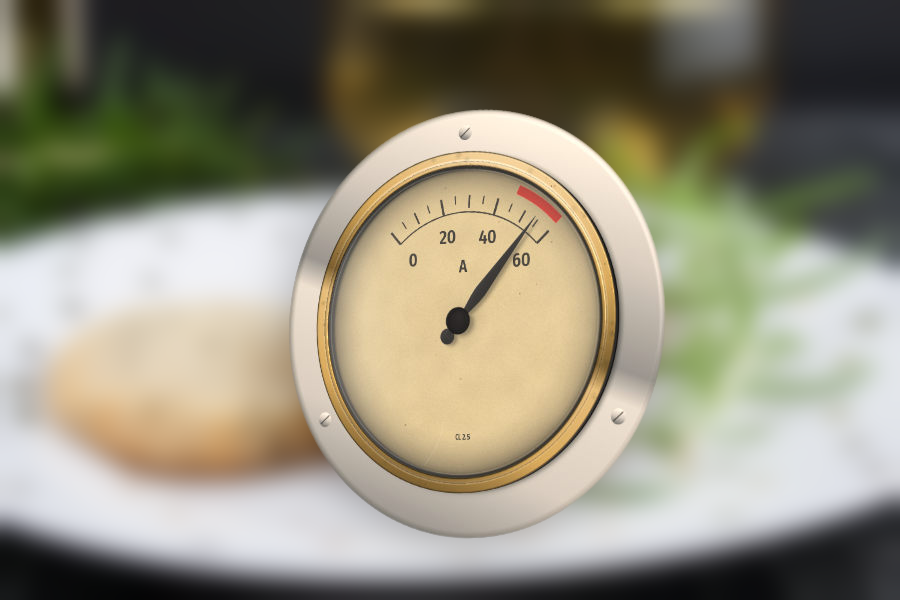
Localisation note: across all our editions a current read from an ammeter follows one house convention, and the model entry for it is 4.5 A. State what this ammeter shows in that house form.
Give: 55 A
